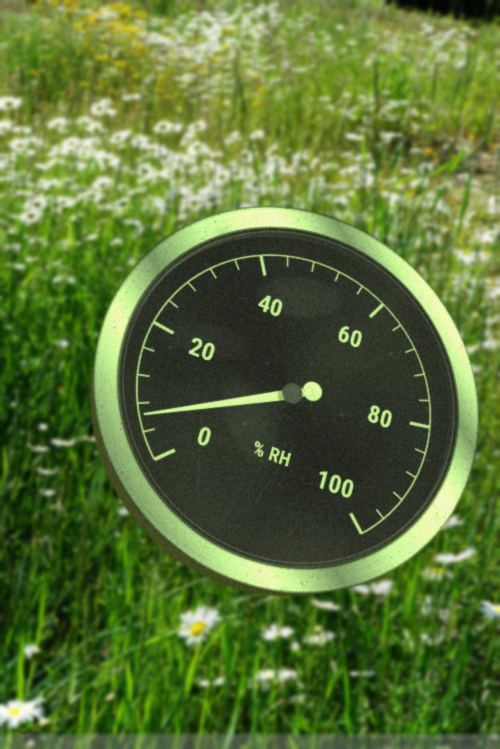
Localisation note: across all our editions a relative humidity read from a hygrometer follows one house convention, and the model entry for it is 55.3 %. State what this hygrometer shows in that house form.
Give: 6 %
